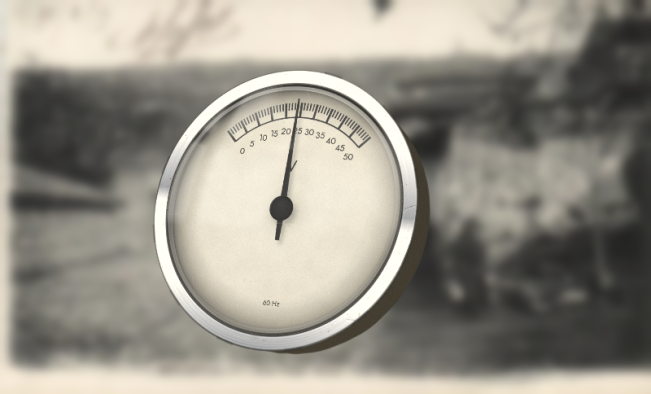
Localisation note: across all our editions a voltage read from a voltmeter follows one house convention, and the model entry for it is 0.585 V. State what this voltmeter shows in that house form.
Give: 25 V
